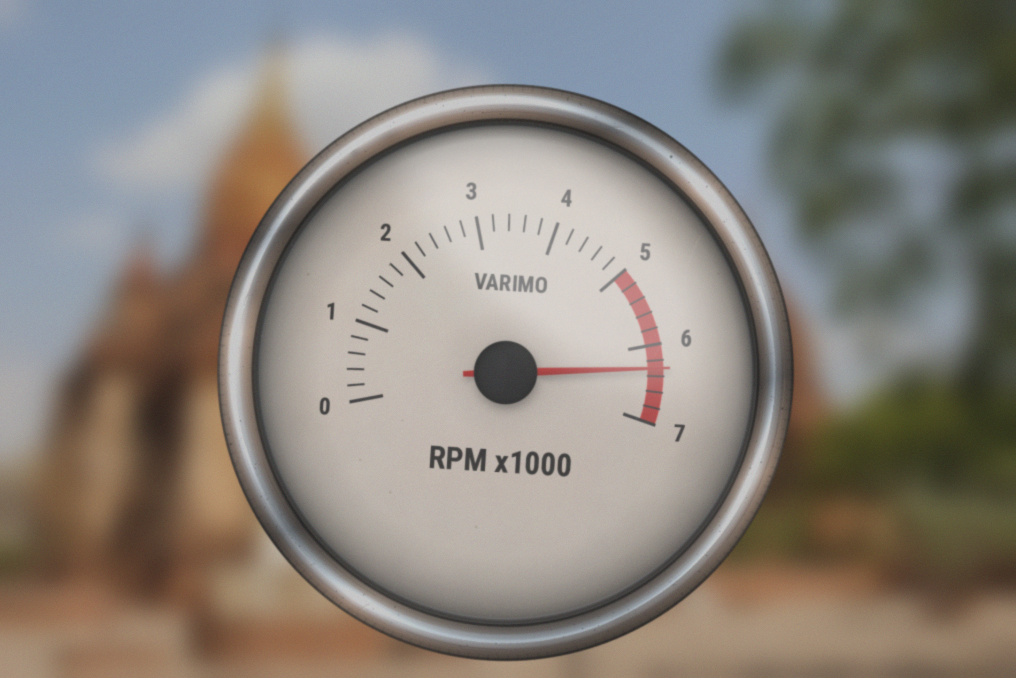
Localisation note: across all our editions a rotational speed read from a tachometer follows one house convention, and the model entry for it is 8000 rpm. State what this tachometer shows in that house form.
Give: 6300 rpm
